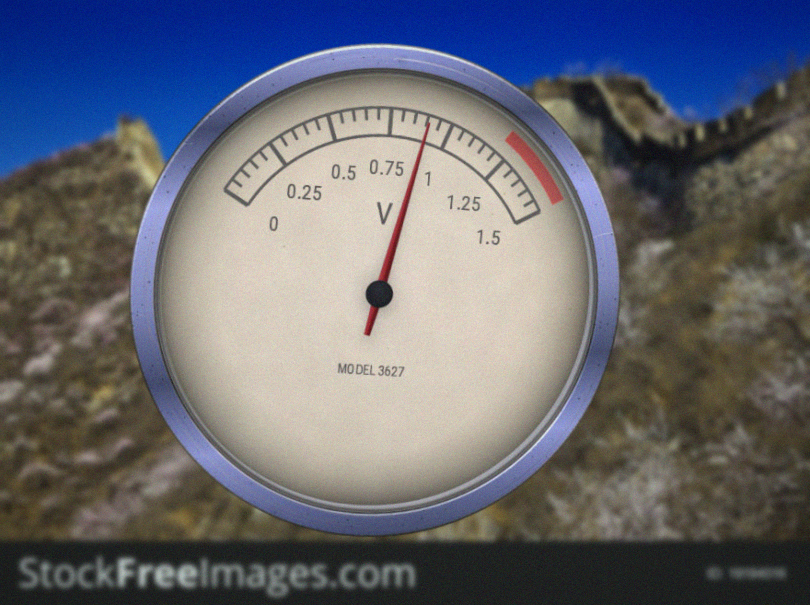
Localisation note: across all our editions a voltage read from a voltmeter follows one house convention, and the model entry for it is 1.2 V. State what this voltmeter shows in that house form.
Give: 0.9 V
